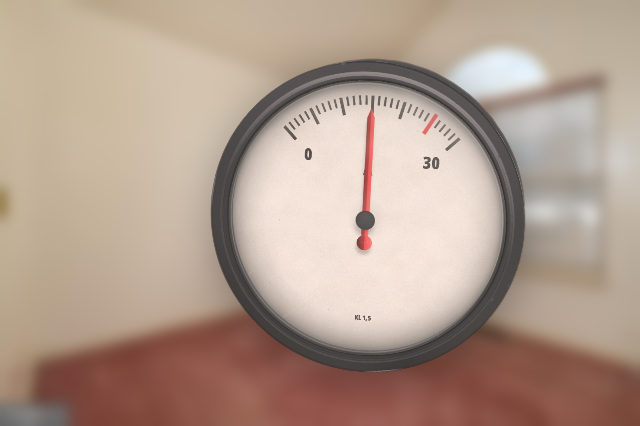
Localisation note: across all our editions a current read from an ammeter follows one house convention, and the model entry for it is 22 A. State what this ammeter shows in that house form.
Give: 15 A
